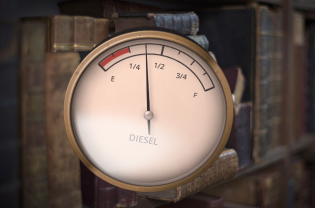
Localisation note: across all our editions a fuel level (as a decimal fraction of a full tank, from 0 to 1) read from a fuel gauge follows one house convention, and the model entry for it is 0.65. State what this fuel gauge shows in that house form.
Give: 0.375
